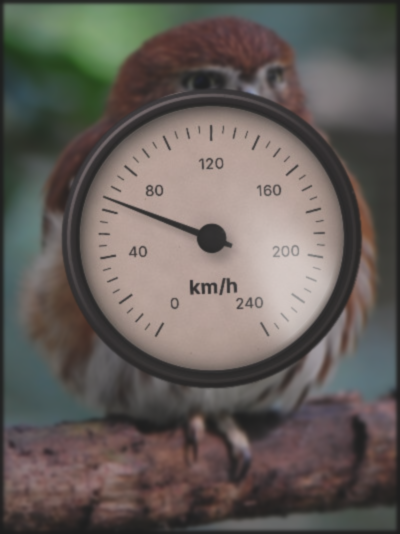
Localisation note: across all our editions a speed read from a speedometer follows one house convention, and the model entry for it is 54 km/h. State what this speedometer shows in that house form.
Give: 65 km/h
